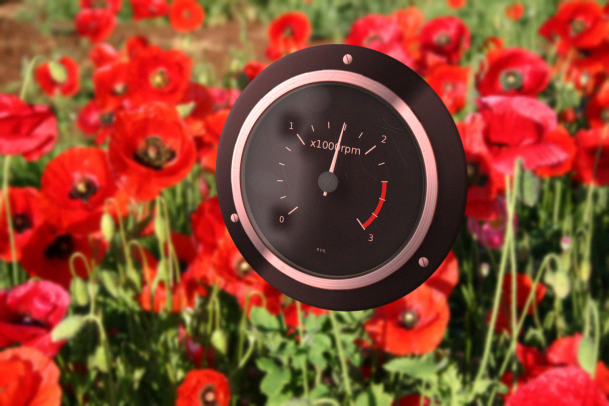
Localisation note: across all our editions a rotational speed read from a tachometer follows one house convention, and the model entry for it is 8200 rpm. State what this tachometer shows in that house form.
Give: 1600 rpm
